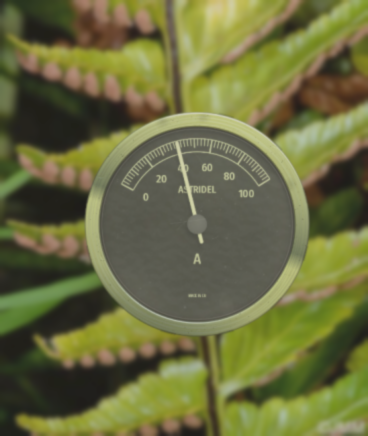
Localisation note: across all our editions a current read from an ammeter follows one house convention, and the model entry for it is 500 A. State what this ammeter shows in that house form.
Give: 40 A
